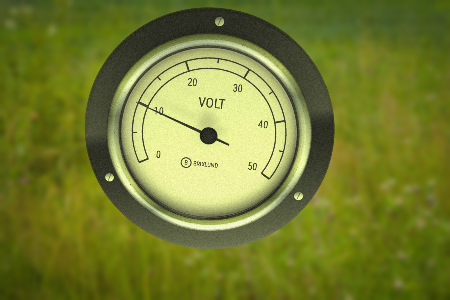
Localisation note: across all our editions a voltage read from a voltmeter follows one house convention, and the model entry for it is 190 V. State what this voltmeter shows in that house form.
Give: 10 V
